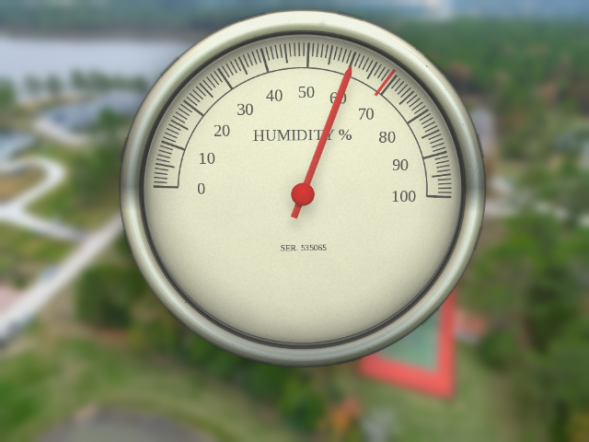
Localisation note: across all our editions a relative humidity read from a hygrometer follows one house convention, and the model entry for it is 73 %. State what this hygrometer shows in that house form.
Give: 60 %
